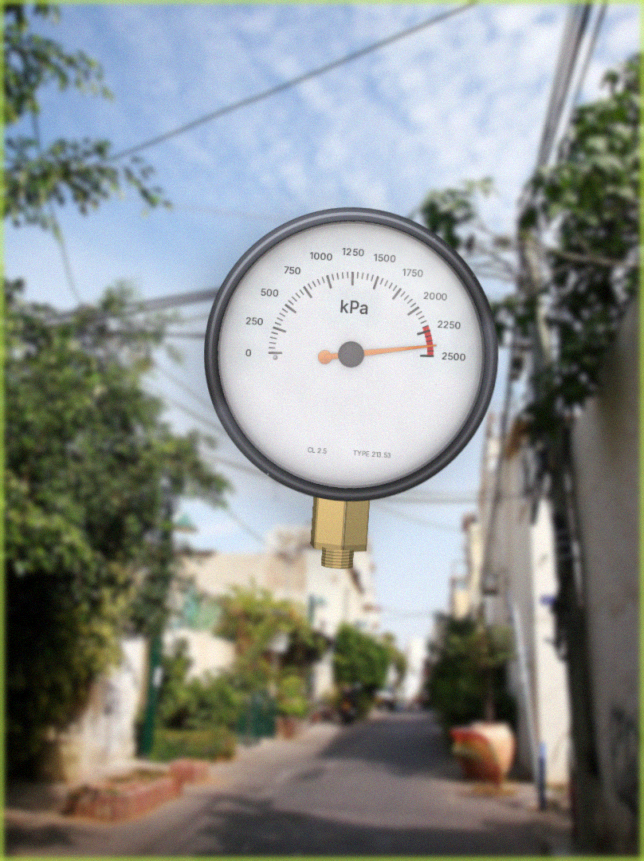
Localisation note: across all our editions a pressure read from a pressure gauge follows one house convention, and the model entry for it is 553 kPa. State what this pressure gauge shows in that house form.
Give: 2400 kPa
